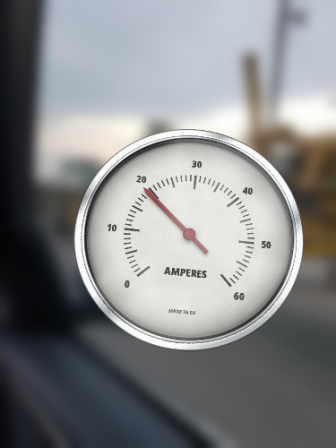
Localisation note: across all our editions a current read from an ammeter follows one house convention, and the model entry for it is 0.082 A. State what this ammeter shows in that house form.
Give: 19 A
